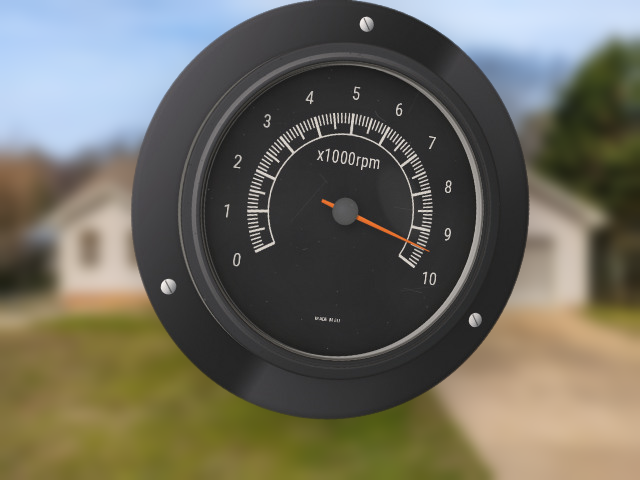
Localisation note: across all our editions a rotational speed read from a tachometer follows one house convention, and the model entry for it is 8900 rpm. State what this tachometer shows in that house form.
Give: 9500 rpm
